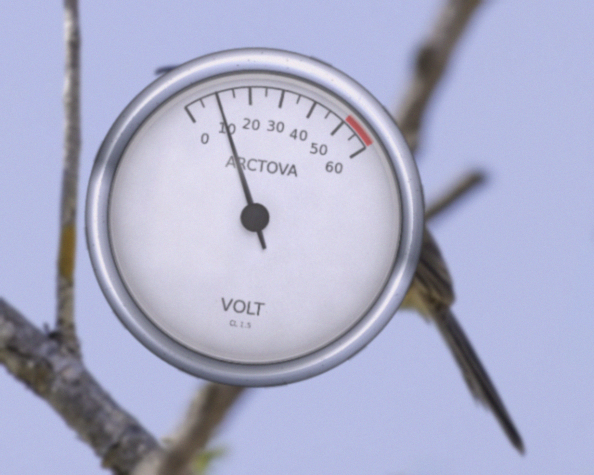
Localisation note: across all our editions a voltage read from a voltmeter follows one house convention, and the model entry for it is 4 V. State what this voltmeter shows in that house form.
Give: 10 V
